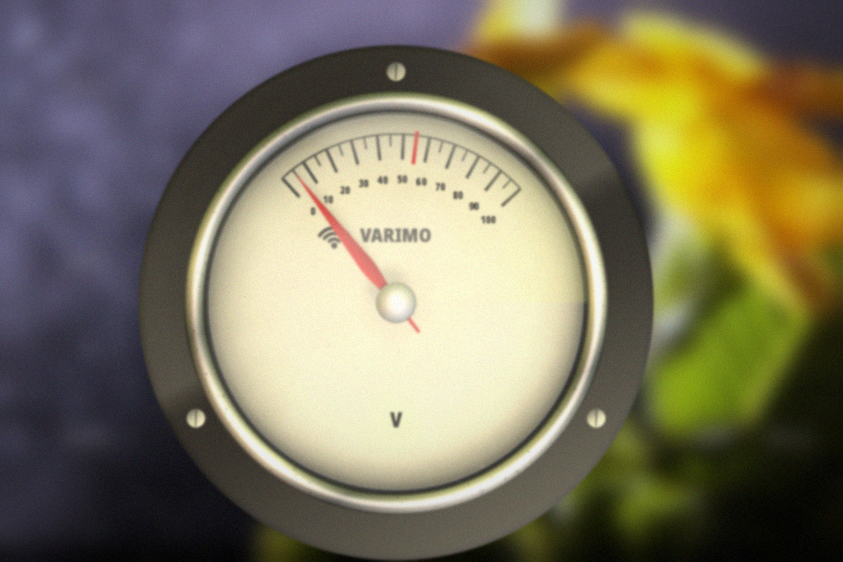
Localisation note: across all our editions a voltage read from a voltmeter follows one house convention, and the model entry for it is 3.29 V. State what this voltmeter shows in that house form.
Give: 5 V
